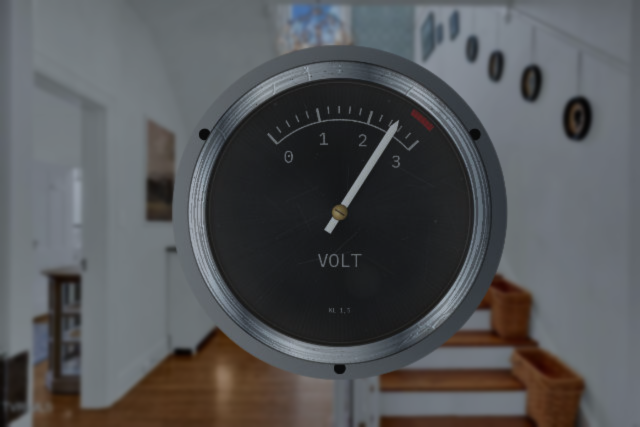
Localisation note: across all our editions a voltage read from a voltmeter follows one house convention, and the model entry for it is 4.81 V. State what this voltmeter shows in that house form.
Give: 2.5 V
